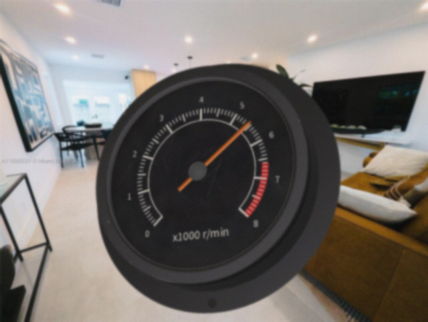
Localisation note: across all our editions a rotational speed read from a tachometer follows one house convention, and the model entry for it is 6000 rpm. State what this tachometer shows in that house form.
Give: 5500 rpm
